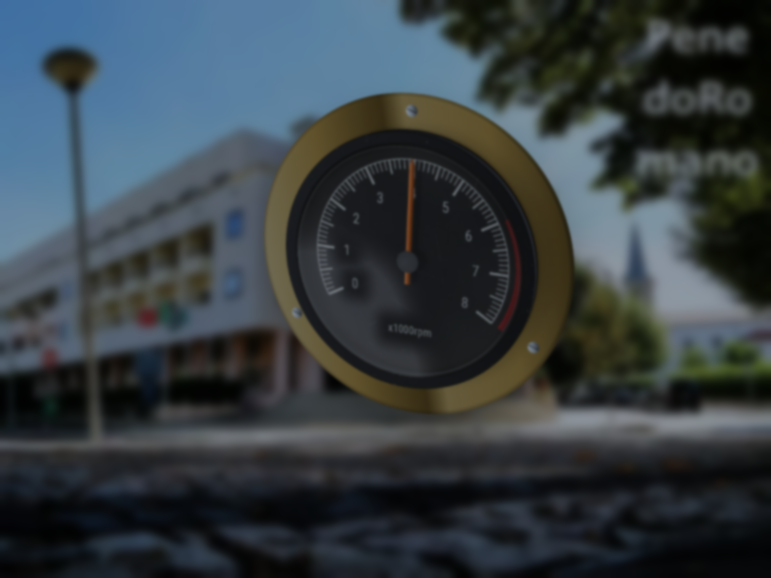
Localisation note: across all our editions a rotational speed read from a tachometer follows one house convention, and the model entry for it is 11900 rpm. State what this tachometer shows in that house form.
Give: 4000 rpm
